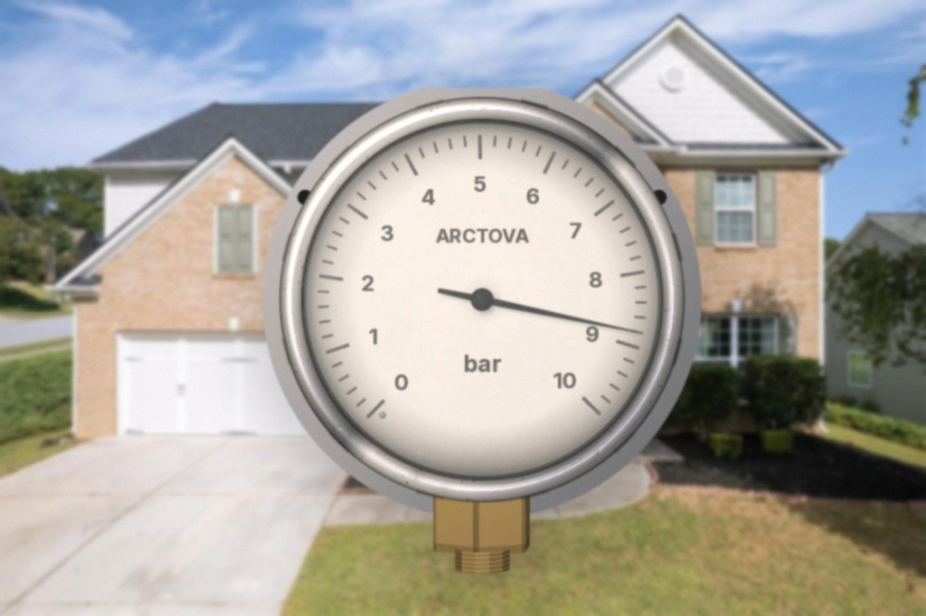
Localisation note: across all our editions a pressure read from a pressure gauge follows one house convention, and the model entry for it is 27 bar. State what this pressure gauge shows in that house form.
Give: 8.8 bar
